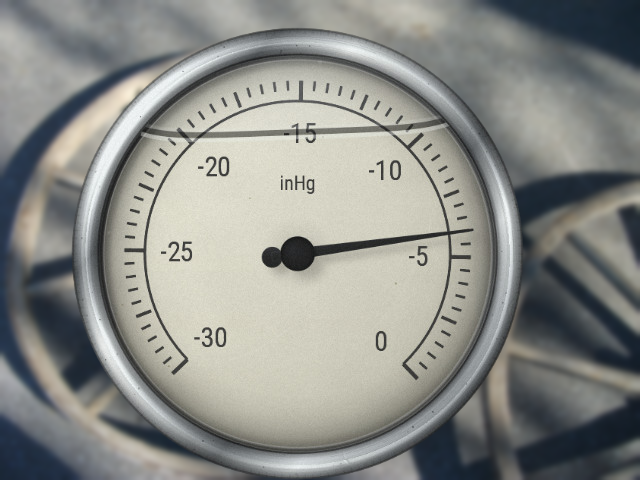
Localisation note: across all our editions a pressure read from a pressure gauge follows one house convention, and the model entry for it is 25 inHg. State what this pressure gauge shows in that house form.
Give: -6 inHg
